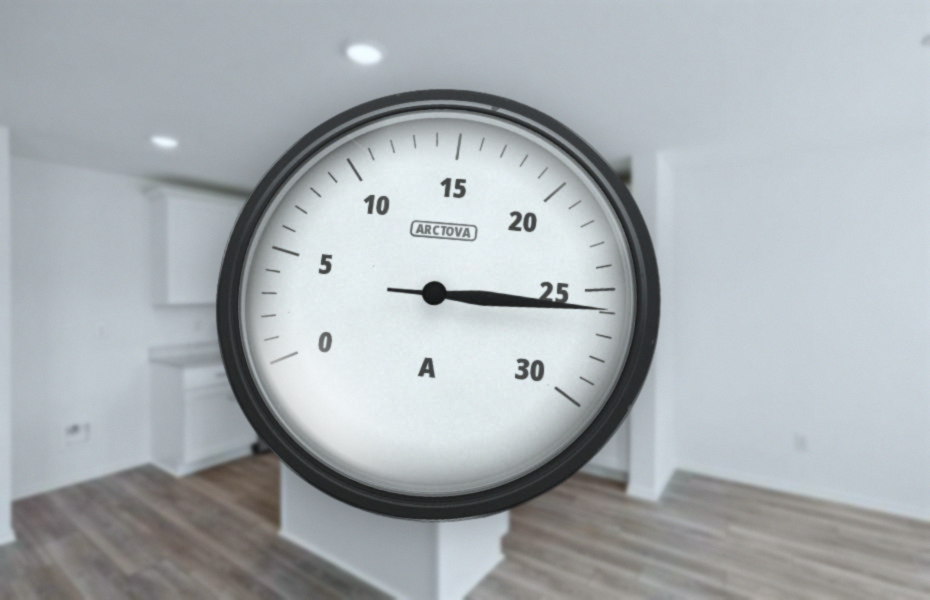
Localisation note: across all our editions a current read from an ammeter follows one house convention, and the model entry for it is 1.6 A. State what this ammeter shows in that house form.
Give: 26 A
